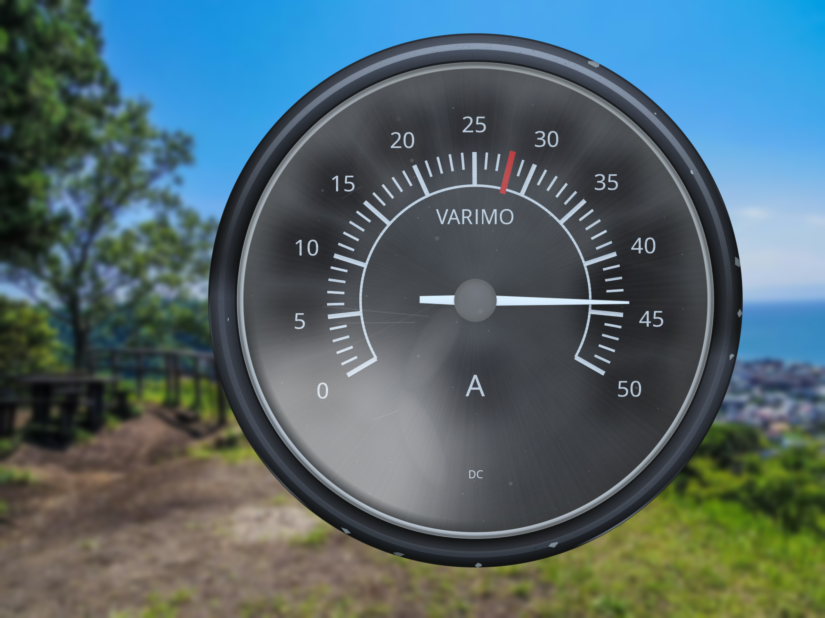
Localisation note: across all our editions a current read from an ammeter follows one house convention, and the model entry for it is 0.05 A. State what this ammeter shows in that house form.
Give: 44 A
